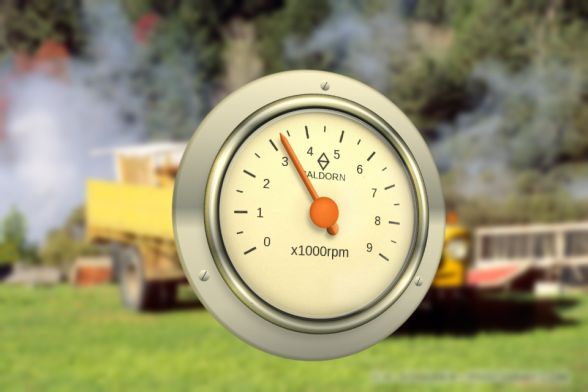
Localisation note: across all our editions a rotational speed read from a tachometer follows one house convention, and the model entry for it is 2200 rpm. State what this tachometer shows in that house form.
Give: 3250 rpm
